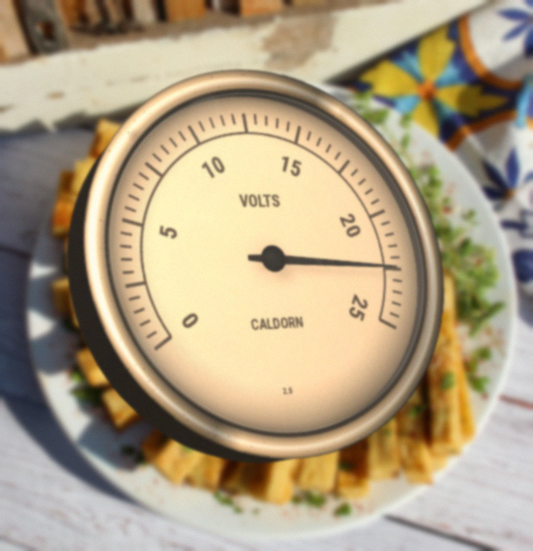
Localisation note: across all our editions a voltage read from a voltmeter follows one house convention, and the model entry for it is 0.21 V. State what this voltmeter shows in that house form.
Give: 22.5 V
